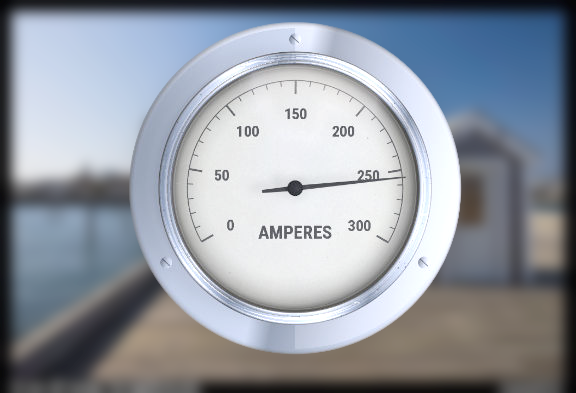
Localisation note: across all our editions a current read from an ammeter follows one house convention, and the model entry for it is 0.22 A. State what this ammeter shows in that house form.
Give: 255 A
